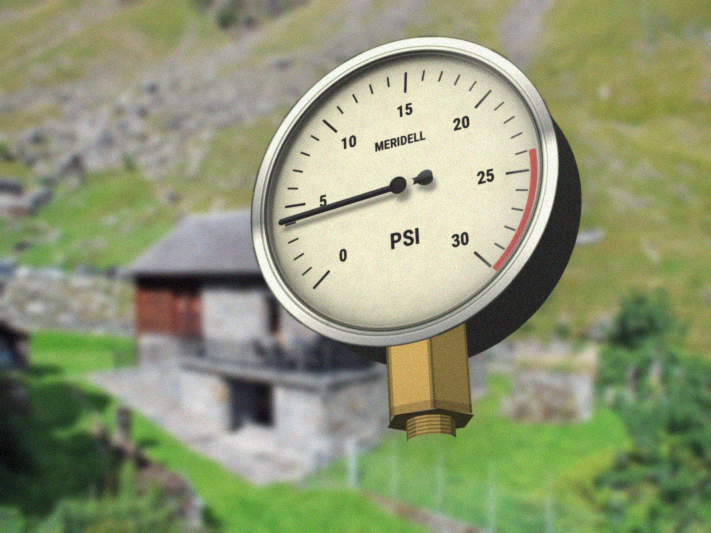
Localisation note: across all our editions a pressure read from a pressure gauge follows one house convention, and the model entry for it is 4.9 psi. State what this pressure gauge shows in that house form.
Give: 4 psi
